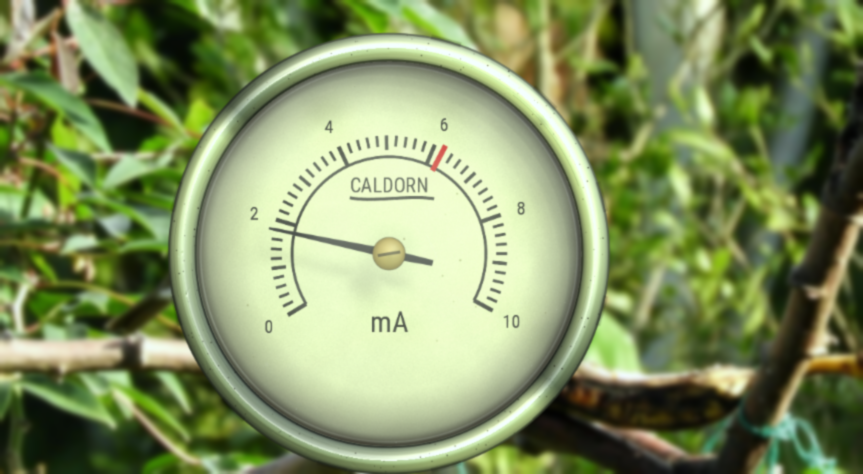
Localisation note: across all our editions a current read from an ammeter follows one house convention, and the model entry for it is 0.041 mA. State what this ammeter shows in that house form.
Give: 1.8 mA
